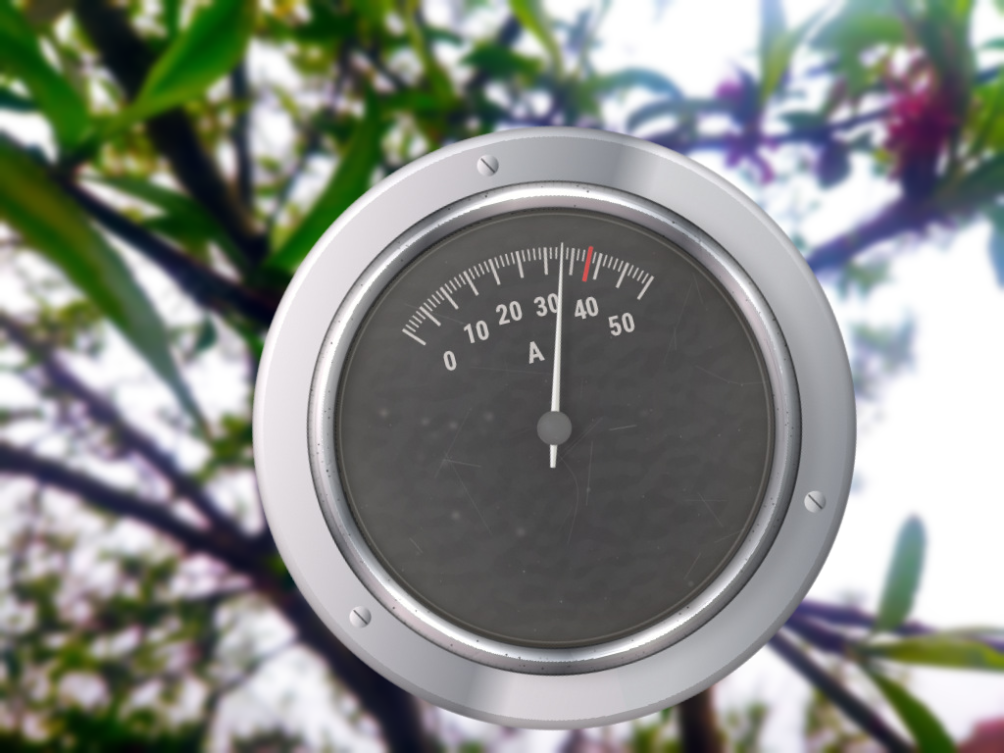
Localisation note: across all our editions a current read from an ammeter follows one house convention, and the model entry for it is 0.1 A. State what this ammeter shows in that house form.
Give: 33 A
